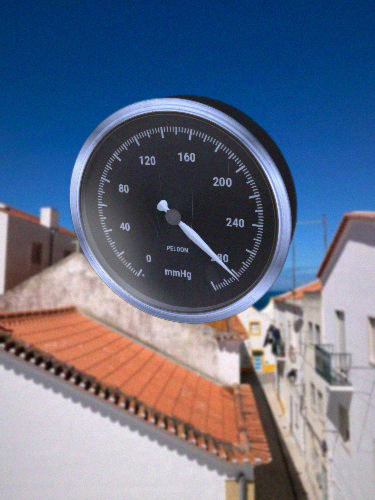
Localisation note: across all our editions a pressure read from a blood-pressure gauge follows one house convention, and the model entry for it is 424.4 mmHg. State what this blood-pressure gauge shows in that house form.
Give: 280 mmHg
